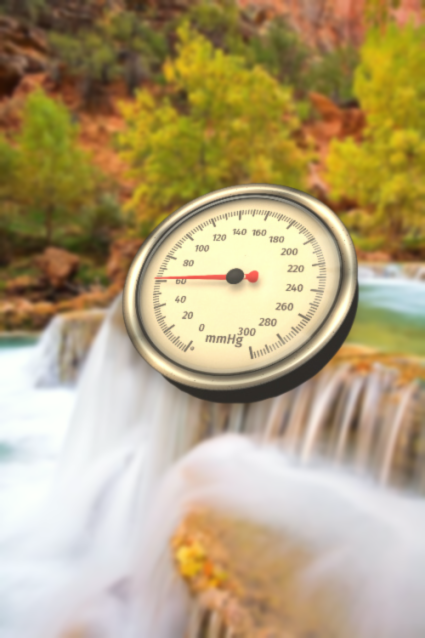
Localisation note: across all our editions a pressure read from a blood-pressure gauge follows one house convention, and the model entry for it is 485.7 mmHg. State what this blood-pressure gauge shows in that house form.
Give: 60 mmHg
